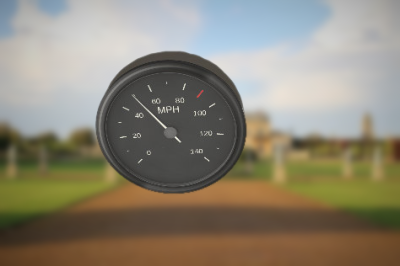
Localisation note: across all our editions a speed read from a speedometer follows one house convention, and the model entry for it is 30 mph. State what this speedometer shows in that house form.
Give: 50 mph
